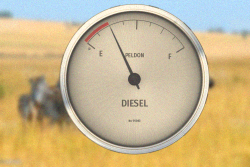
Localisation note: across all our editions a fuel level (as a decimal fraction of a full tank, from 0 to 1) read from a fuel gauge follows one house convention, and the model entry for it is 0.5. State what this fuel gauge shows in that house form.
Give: 0.25
